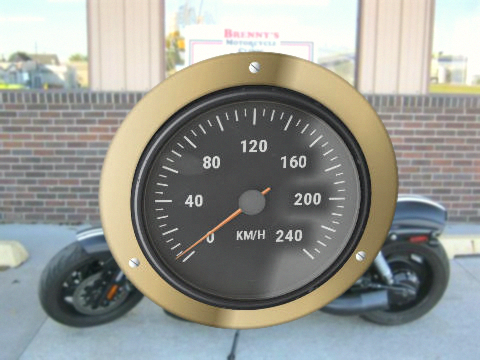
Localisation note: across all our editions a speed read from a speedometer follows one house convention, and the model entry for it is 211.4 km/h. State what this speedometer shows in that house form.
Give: 5 km/h
